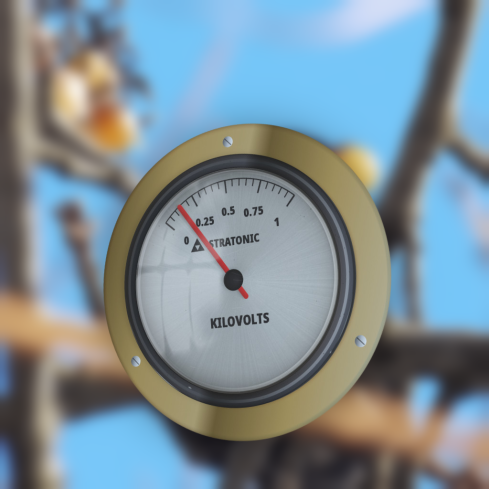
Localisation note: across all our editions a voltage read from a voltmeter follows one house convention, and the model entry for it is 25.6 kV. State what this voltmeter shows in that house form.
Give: 0.15 kV
